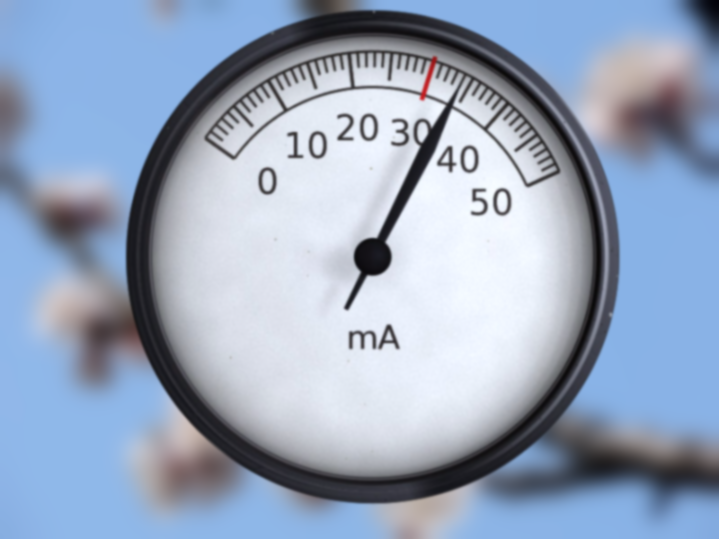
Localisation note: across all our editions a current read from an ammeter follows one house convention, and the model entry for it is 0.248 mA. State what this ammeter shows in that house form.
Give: 34 mA
